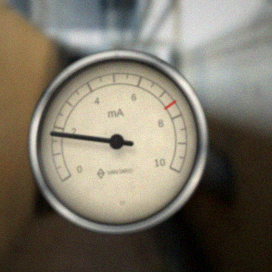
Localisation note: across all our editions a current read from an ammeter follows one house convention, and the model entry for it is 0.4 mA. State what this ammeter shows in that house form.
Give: 1.75 mA
